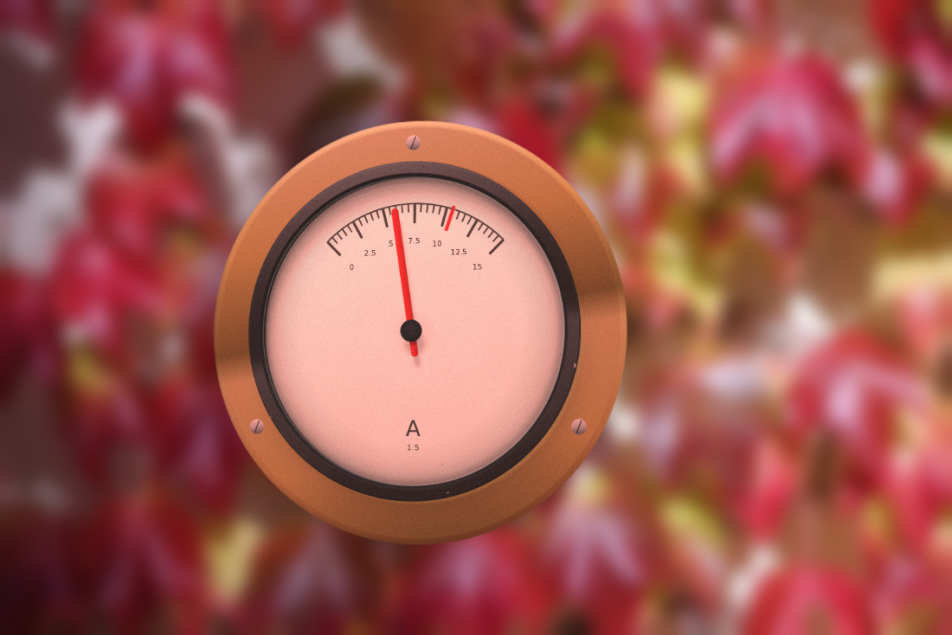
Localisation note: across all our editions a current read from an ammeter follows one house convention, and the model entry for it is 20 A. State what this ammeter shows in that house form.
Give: 6 A
